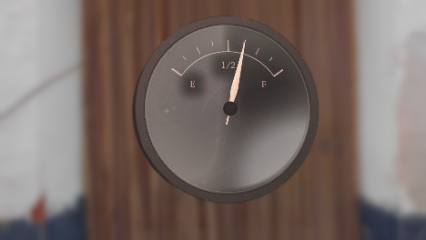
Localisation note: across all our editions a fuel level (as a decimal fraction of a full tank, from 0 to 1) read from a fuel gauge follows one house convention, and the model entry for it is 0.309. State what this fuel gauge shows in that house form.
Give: 0.625
